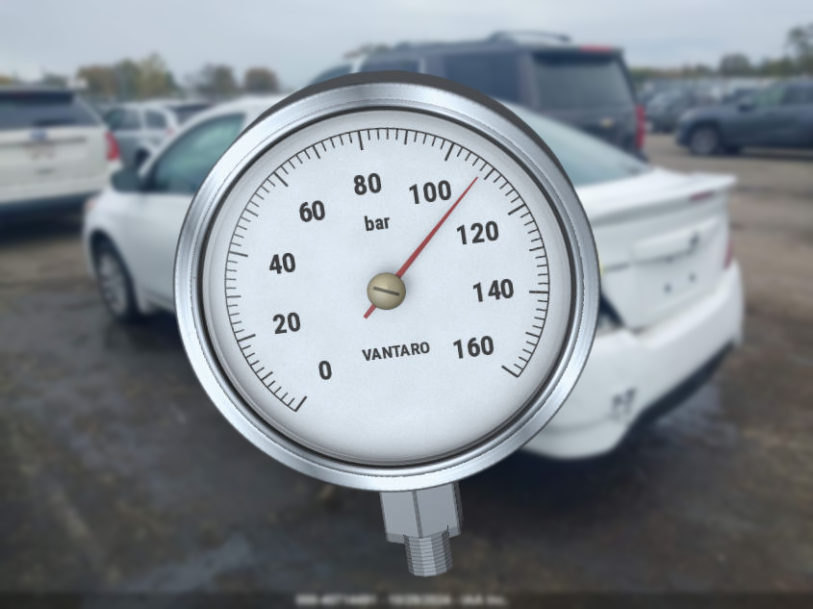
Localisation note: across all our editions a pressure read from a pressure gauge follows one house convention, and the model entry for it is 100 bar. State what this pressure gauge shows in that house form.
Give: 108 bar
